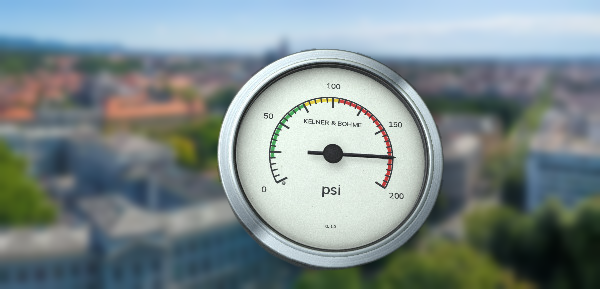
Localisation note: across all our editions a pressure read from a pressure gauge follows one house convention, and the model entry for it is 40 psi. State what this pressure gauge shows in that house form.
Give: 175 psi
